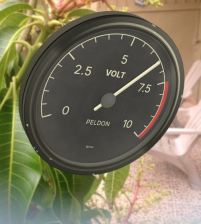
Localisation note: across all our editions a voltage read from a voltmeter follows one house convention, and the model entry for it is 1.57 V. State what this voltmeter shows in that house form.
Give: 6.5 V
